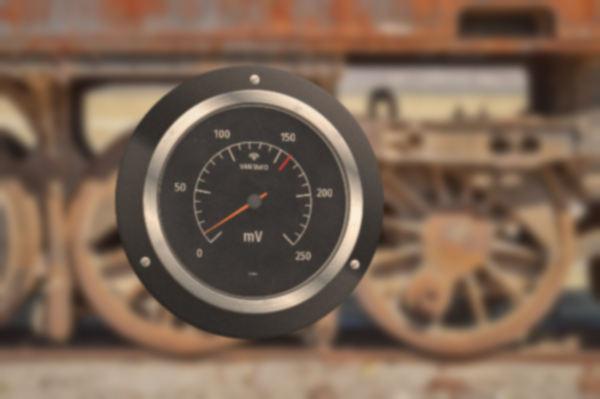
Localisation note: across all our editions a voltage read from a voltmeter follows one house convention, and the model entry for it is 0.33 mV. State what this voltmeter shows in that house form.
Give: 10 mV
